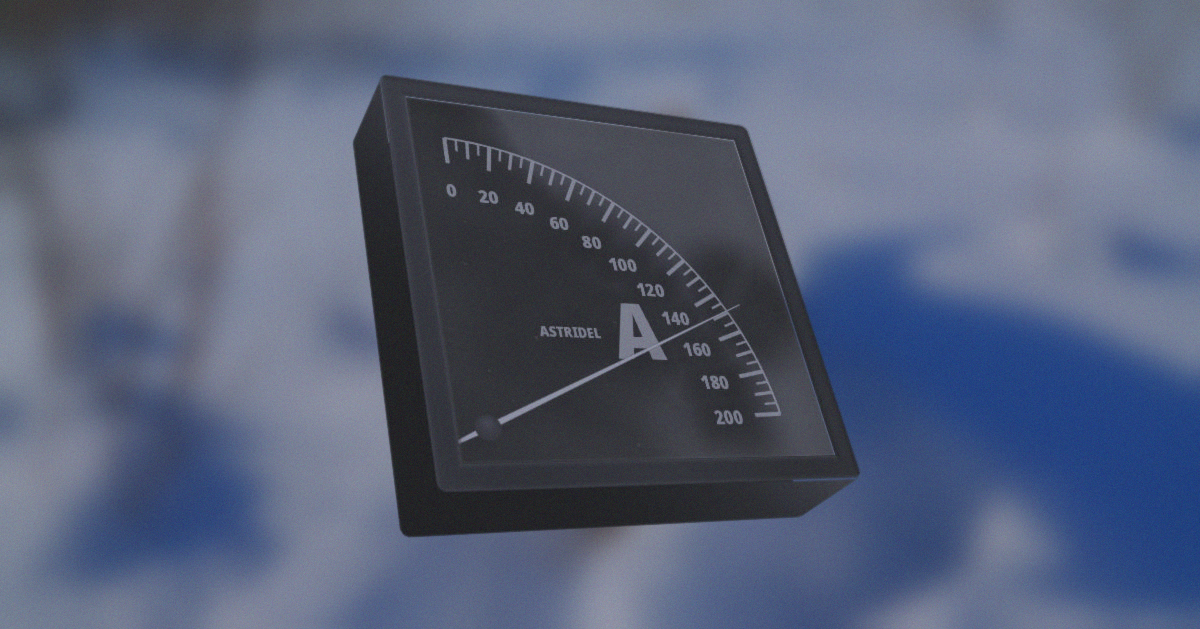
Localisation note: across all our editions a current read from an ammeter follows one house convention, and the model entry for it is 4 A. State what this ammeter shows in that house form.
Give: 150 A
